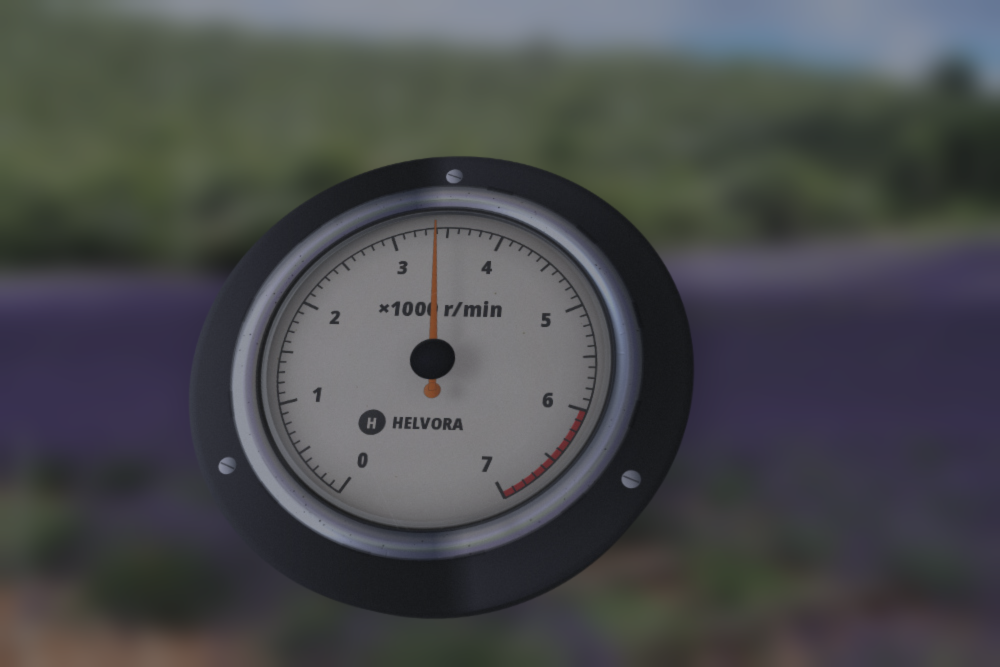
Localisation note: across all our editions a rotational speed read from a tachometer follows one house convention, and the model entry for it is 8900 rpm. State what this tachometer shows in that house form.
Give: 3400 rpm
